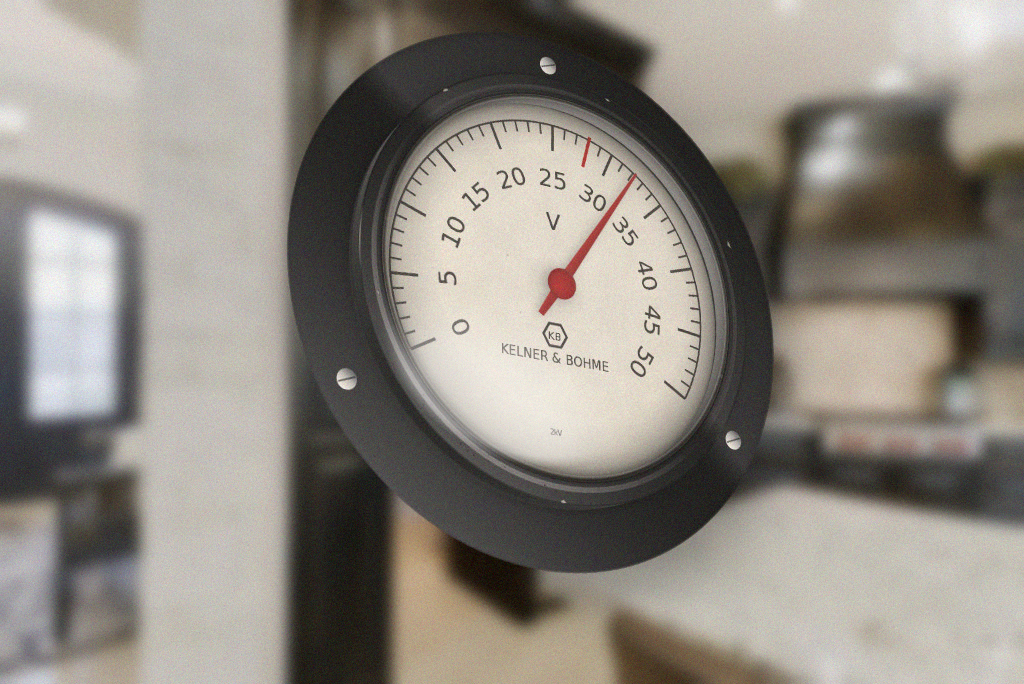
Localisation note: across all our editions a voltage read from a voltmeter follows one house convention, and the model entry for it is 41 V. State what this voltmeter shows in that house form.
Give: 32 V
